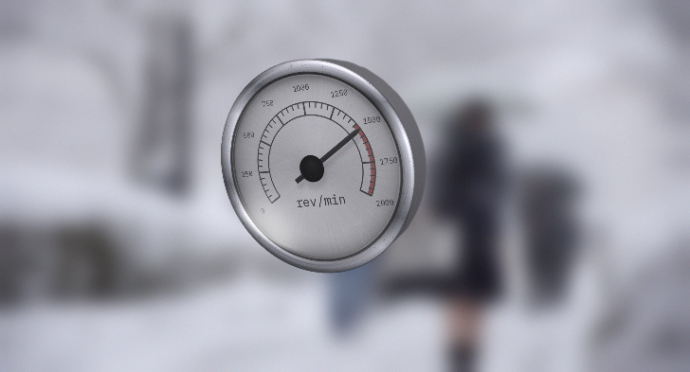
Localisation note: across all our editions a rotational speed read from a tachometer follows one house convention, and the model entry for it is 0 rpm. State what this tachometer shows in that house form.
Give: 1500 rpm
